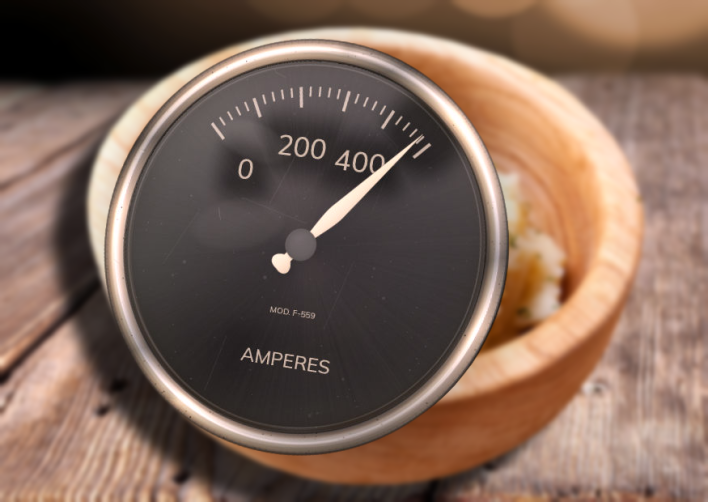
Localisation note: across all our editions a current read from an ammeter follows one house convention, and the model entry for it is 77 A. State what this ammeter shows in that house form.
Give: 480 A
